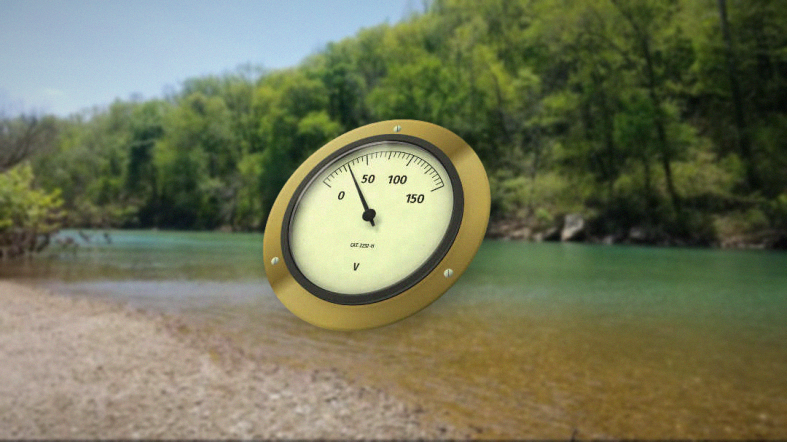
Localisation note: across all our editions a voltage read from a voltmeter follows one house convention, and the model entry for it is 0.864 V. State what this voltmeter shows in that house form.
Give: 30 V
